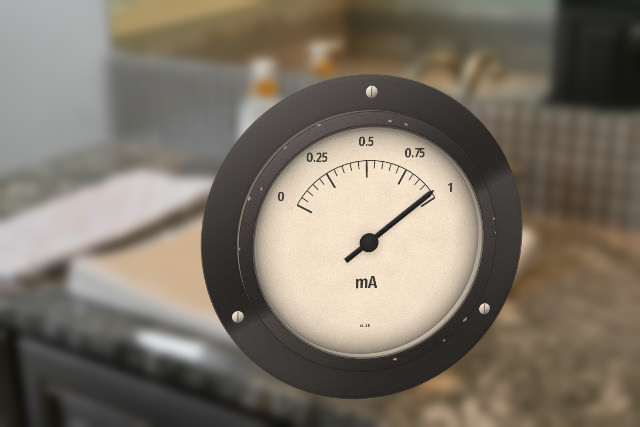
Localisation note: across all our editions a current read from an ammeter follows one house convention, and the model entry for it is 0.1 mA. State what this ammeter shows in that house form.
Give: 0.95 mA
